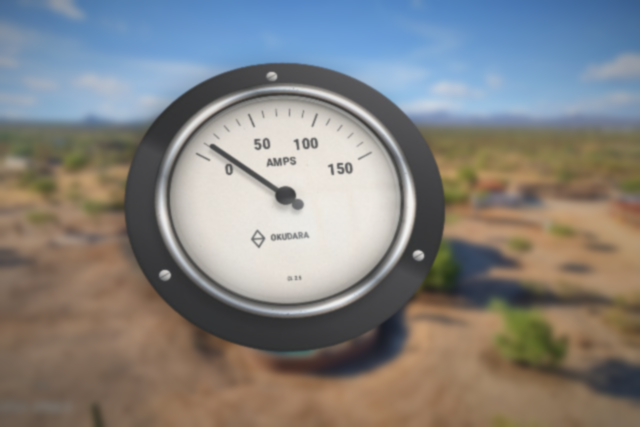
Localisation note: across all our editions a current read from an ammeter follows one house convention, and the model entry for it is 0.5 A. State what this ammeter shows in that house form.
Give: 10 A
